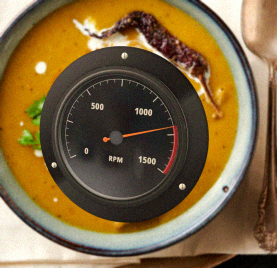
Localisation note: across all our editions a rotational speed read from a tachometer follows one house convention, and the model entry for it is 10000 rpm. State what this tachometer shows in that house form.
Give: 1200 rpm
